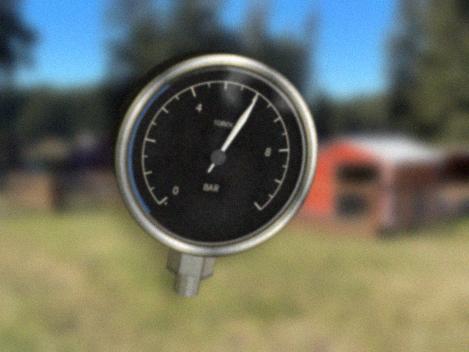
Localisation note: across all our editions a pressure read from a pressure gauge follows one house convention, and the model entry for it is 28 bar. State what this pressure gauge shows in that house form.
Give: 6 bar
